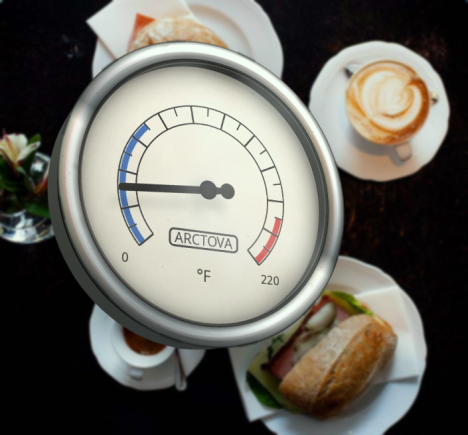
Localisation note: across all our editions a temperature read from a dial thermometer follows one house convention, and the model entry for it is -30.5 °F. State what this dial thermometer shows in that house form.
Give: 30 °F
